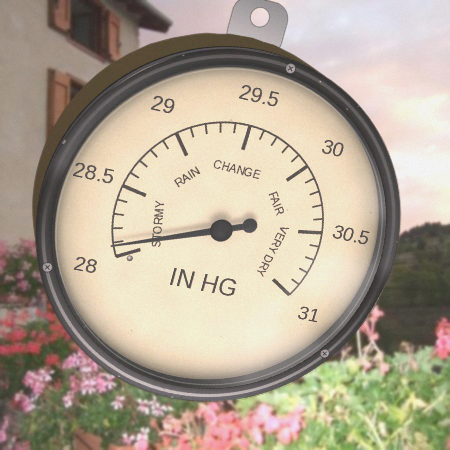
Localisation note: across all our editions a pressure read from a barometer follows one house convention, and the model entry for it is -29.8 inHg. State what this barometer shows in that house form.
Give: 28.1 inHg
